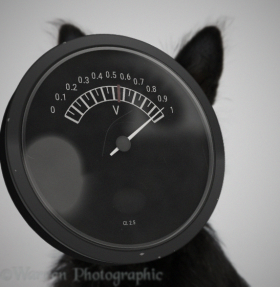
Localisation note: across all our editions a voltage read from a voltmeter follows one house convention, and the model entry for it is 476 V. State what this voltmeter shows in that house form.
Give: 0.95 V
